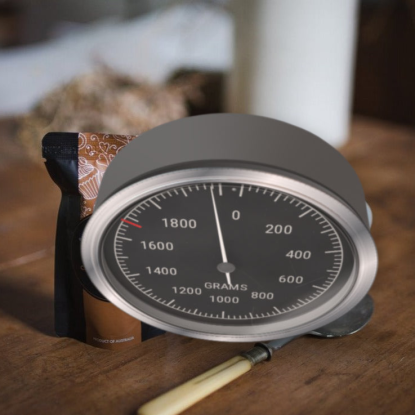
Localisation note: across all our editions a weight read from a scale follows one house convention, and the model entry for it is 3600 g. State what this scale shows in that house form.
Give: 1980 g
